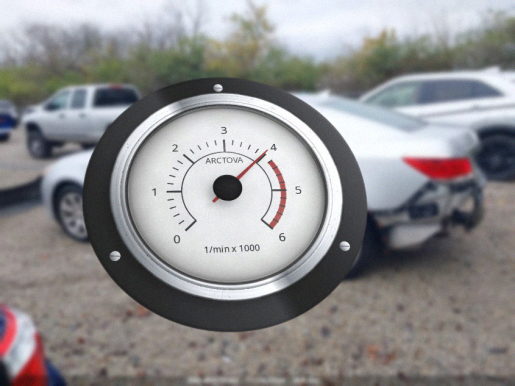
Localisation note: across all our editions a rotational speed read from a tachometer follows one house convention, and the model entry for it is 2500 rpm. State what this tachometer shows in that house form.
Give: 4000 rpm
